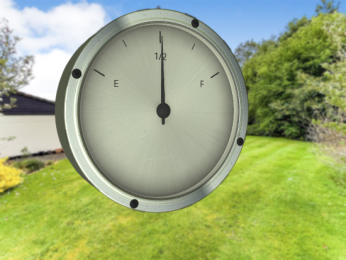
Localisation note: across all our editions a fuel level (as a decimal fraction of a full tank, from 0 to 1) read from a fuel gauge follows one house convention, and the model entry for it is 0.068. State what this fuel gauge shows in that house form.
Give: 0.5
